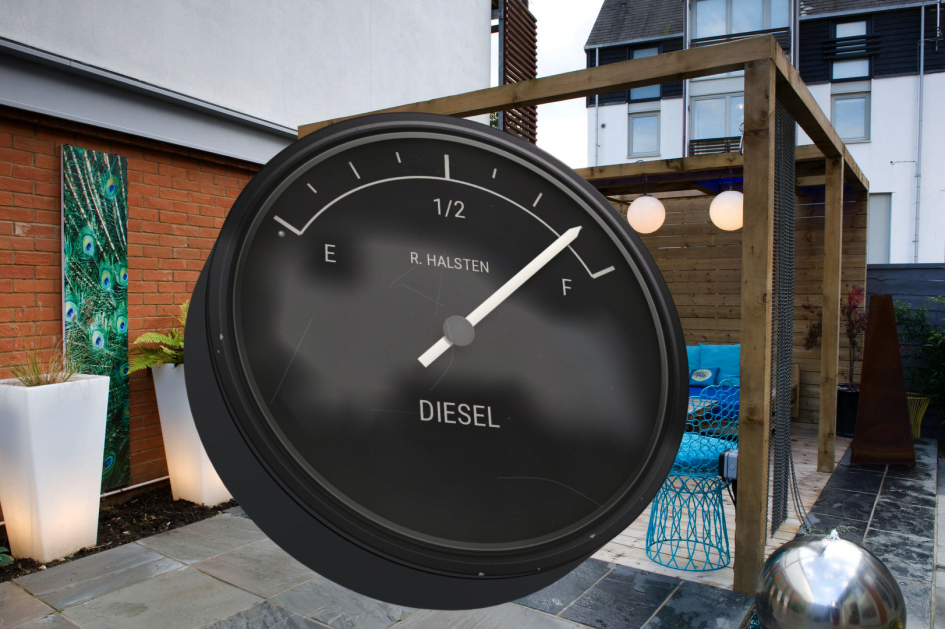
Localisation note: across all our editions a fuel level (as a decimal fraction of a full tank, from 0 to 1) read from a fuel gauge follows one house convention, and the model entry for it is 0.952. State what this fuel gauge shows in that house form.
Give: 0.875
